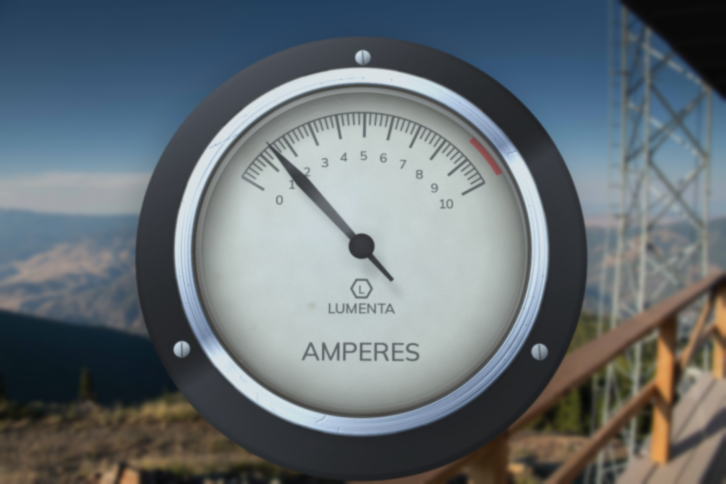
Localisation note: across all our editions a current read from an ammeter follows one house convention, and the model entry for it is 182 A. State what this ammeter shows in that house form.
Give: 1.4 A
